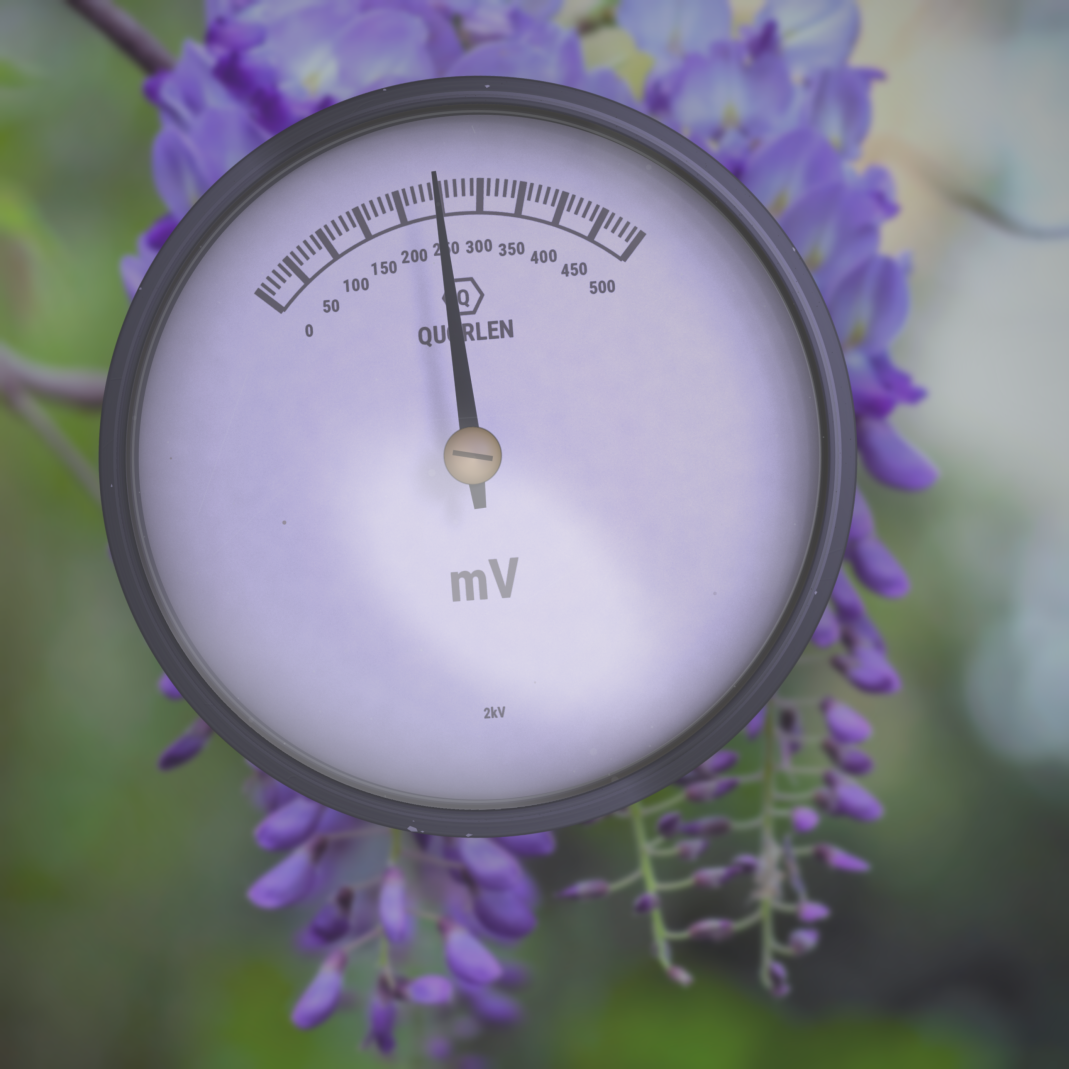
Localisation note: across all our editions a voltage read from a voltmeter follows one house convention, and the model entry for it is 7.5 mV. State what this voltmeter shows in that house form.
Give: 250 mV
